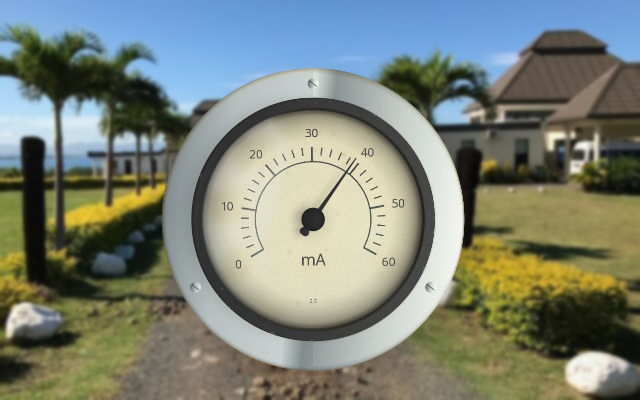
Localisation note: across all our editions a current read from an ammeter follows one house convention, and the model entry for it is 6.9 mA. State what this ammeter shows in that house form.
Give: 39 mA
